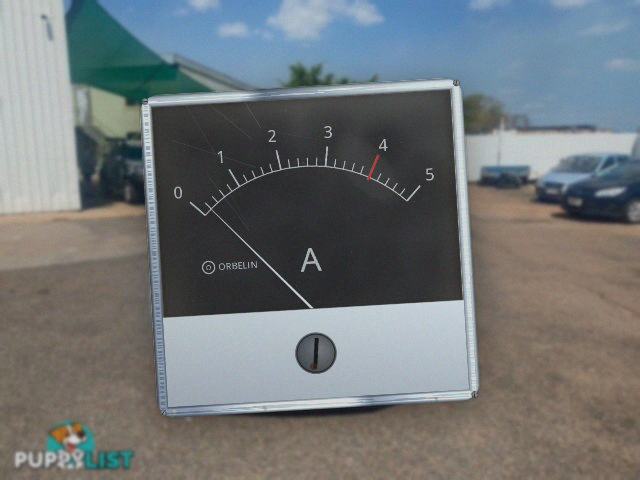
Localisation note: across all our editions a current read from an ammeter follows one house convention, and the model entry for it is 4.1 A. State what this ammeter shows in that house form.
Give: 0.2 A
